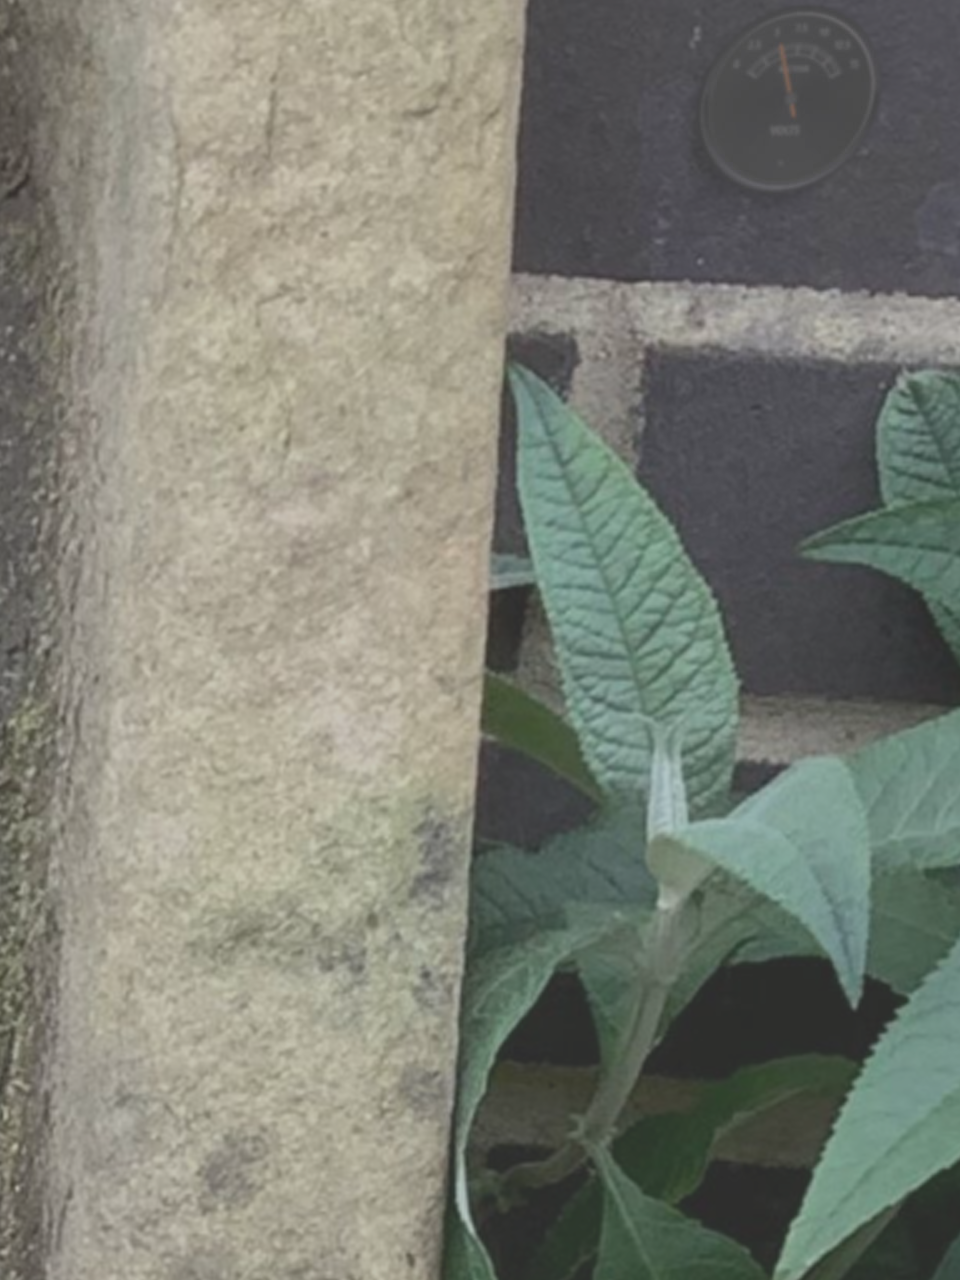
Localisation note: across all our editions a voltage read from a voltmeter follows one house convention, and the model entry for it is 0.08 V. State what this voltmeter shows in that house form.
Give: 5 V
